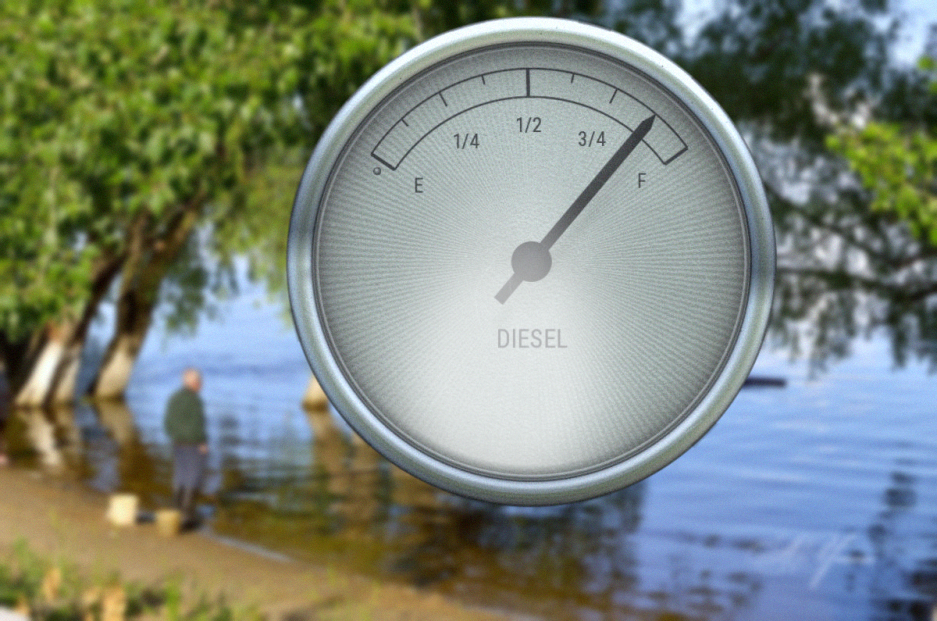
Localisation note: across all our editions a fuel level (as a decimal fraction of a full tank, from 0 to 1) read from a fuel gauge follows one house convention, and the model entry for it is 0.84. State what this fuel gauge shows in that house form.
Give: 0.875
